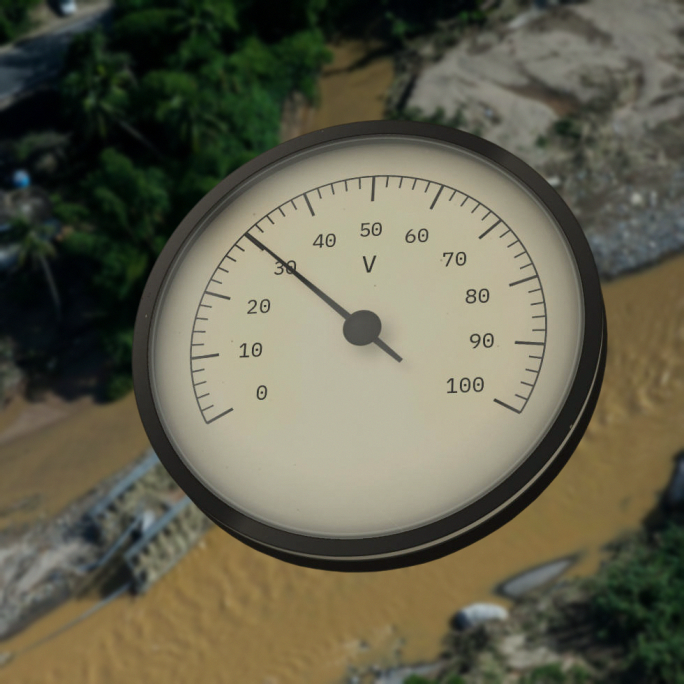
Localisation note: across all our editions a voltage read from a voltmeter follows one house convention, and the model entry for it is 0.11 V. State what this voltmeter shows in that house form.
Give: 30 V
